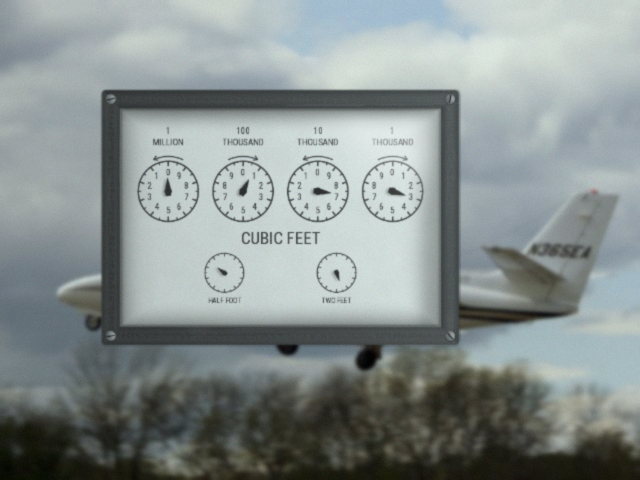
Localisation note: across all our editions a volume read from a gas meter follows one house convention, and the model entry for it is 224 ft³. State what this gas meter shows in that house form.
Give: 7300 ft³
